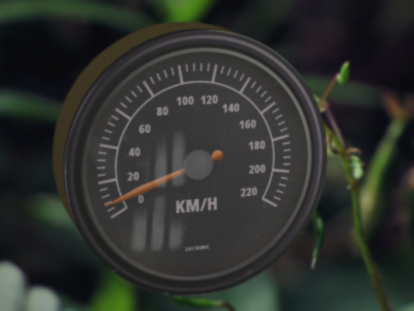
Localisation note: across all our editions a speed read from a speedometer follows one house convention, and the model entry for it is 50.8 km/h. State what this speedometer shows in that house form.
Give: 8 km/h
